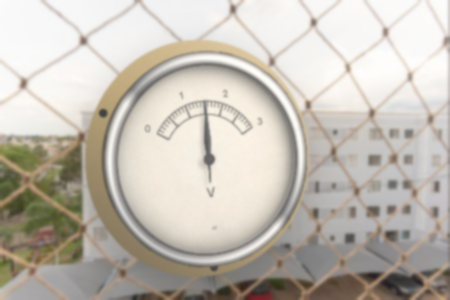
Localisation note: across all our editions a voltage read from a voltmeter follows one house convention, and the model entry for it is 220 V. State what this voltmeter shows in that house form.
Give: 1.5 V
